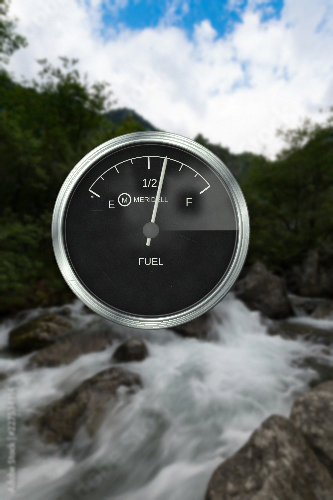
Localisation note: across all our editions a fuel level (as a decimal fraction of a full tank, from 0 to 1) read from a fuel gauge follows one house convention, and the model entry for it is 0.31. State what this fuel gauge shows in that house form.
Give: 0.625
